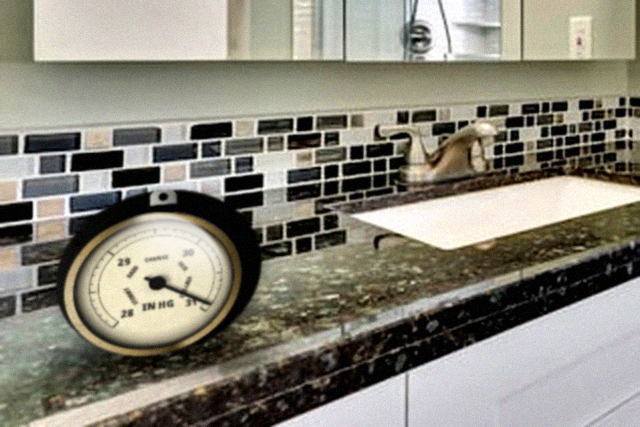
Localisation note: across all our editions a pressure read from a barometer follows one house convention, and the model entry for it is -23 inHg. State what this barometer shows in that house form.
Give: 30.9 inHg
